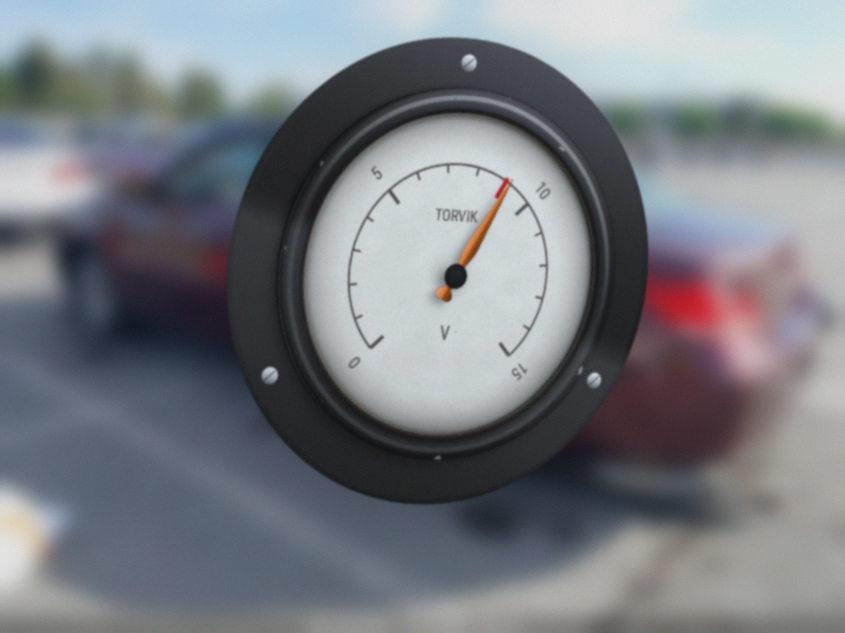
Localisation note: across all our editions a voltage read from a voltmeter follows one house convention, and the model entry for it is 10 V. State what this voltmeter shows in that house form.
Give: 9 V
